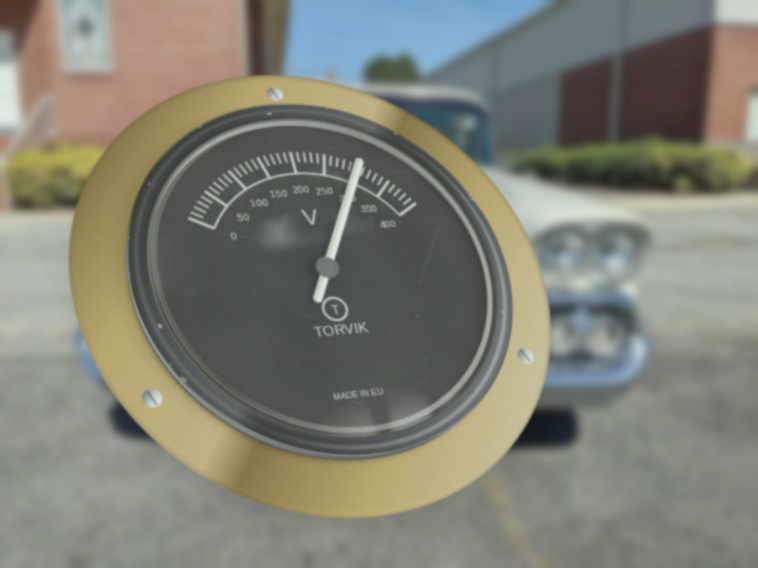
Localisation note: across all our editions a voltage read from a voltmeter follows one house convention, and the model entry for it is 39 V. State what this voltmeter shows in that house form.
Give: 300 V
